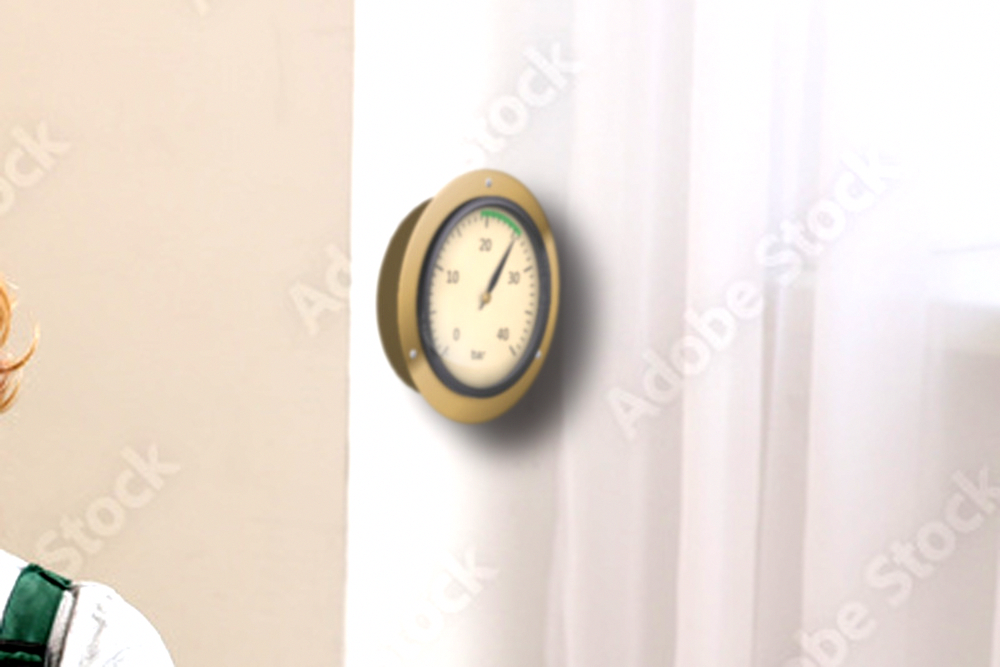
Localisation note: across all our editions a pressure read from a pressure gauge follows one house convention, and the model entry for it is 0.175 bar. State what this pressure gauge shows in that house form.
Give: 25 bar
